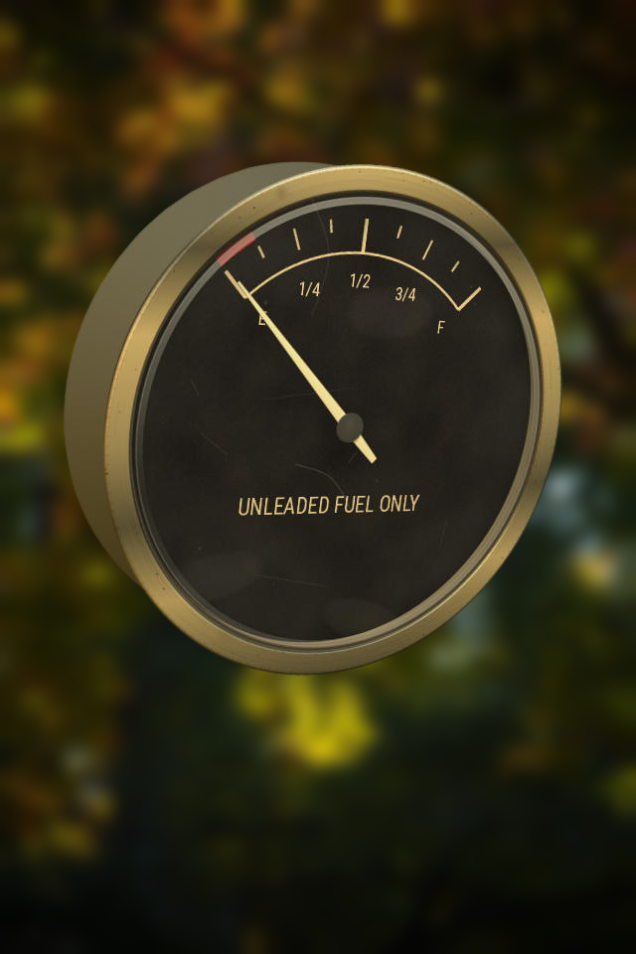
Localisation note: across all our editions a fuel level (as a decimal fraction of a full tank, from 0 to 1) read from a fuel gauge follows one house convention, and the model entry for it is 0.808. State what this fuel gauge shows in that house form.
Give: 0
